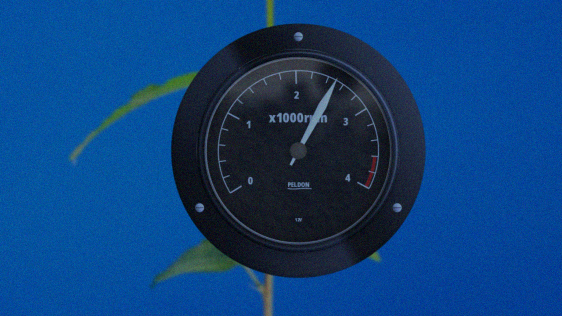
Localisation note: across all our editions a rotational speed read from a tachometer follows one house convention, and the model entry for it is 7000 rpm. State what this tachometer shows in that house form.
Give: 2500 rpm
